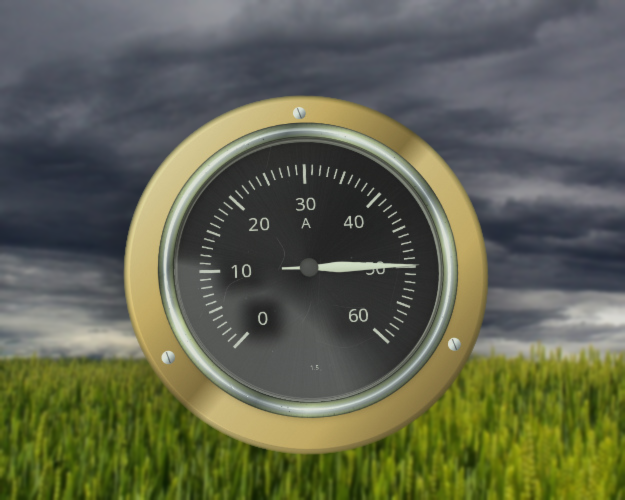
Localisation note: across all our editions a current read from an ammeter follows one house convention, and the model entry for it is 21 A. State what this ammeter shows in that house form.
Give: 50 A
